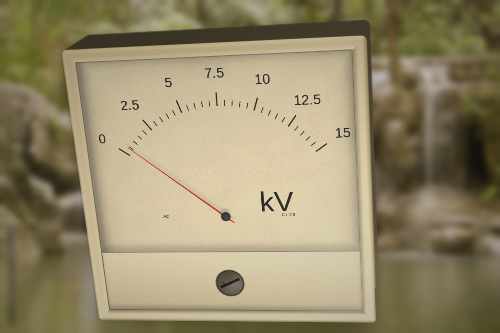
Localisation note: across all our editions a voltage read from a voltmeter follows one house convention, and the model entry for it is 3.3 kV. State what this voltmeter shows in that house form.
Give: 0.5 kV
